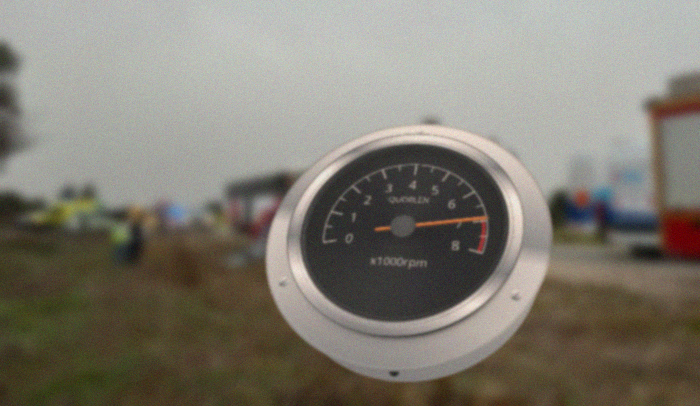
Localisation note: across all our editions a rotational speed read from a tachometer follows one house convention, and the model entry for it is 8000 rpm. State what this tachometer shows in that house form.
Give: 7000 rpm
